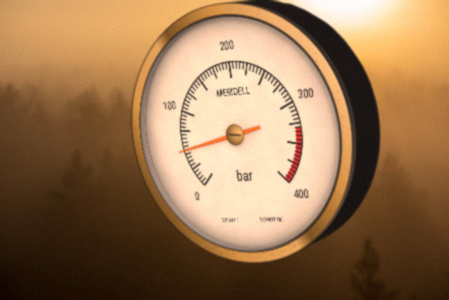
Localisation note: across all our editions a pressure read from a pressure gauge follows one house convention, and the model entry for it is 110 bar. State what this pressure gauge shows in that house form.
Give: 50 bar
